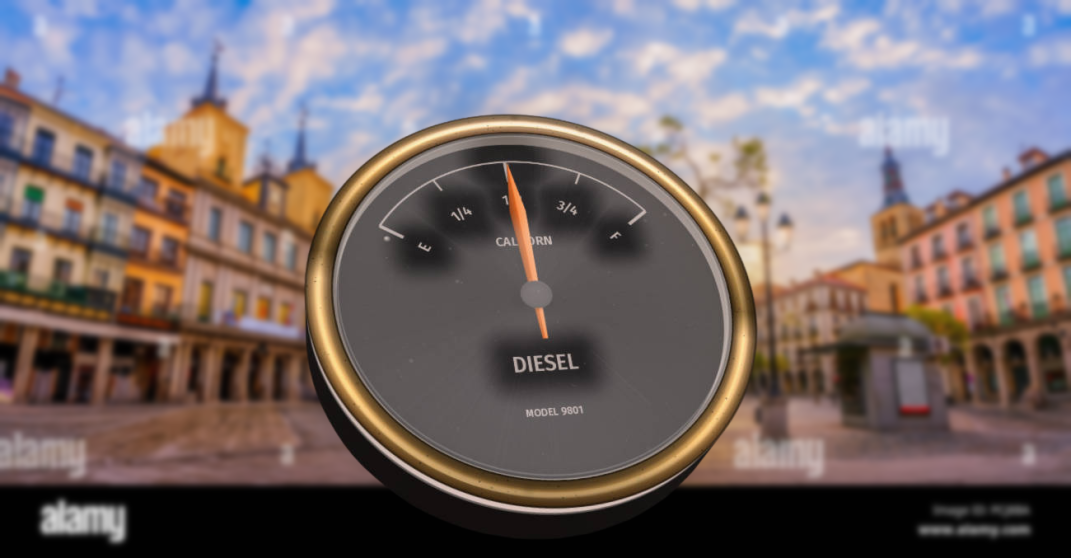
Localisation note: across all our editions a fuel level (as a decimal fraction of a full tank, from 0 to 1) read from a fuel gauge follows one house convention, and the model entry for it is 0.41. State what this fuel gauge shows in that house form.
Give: 0.5
